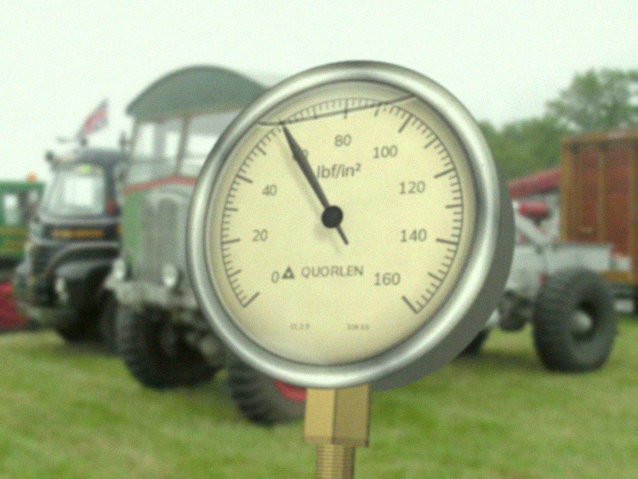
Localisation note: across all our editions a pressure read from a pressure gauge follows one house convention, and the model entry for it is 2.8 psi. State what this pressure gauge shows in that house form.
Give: 60 psi
